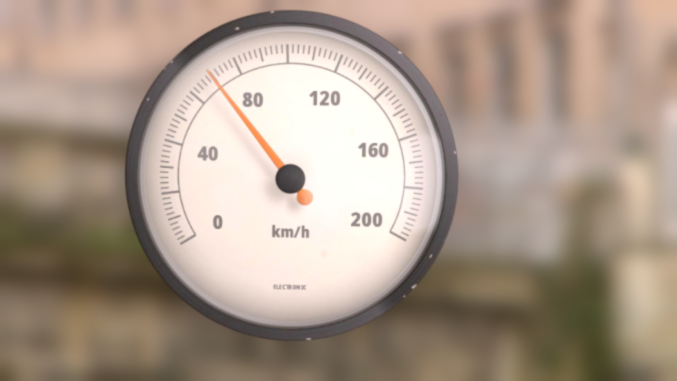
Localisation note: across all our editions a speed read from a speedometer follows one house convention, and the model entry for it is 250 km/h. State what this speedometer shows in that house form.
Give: 70 km/h
